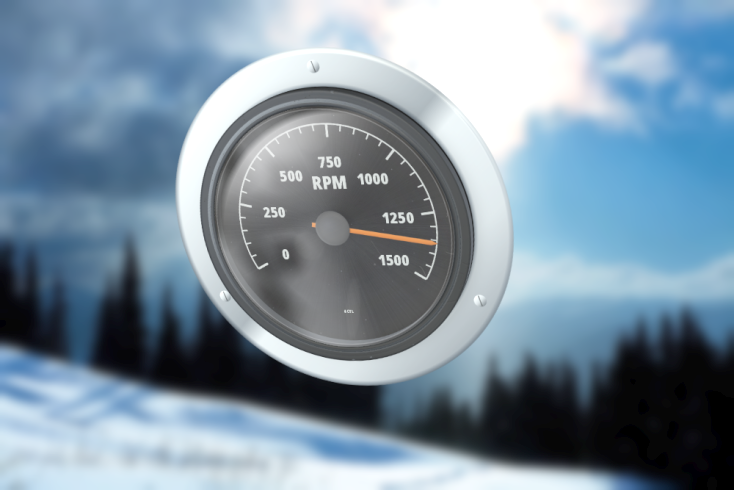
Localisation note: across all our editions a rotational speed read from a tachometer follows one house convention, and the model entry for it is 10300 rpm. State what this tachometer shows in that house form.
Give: 1350 rpm
